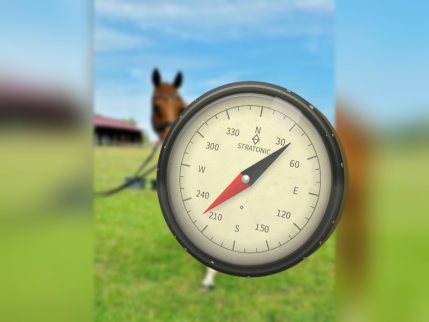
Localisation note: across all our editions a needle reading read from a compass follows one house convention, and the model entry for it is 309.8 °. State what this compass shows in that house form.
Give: 220 °
